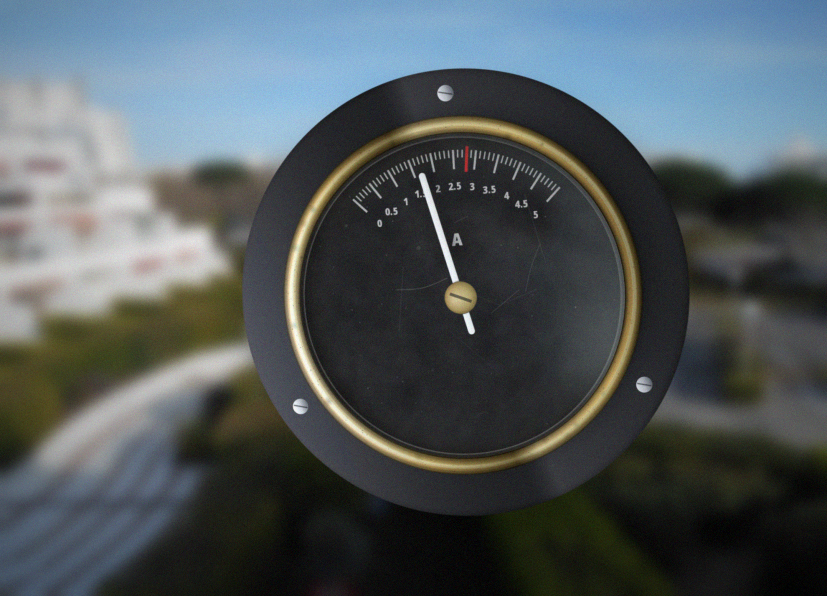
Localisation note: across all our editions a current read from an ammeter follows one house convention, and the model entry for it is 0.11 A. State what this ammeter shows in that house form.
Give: 1.7 A
